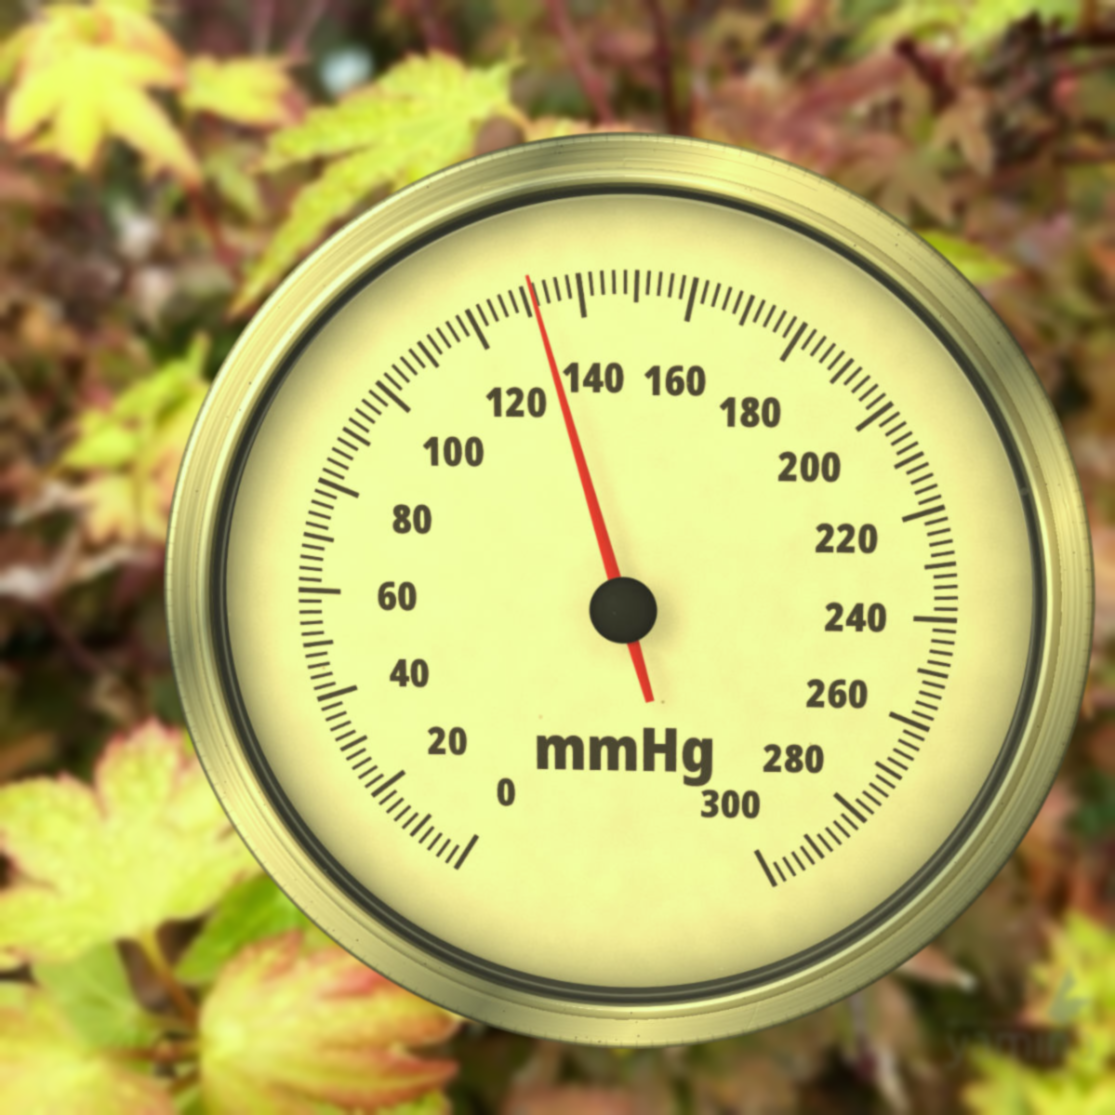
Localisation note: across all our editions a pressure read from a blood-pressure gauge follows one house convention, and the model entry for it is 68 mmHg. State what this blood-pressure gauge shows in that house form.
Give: 132 mmHg
